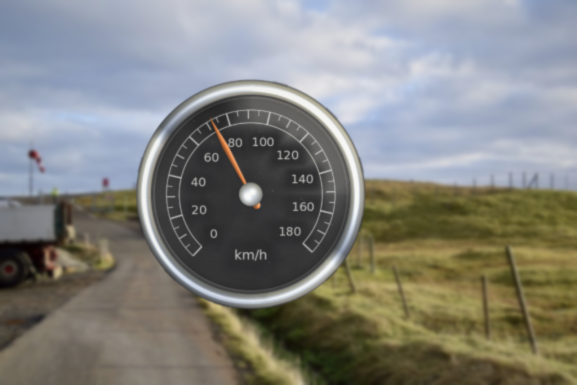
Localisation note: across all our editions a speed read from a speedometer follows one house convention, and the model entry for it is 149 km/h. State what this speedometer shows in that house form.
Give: 72.5 km/h
